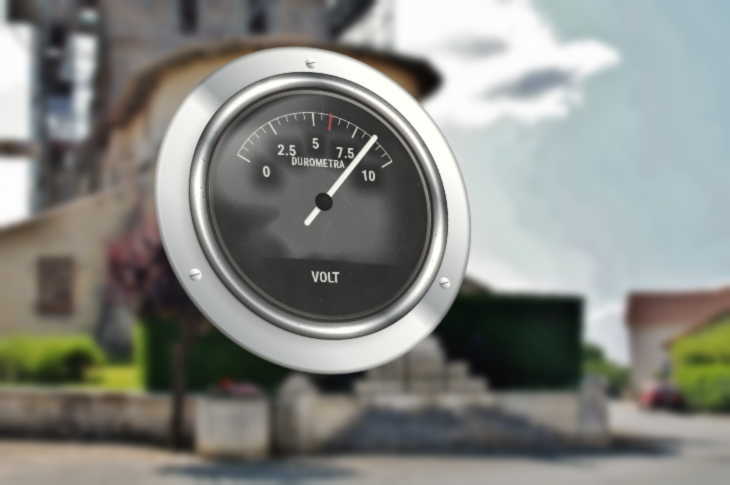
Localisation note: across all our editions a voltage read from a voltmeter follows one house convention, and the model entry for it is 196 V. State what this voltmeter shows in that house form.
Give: 8.5 V
